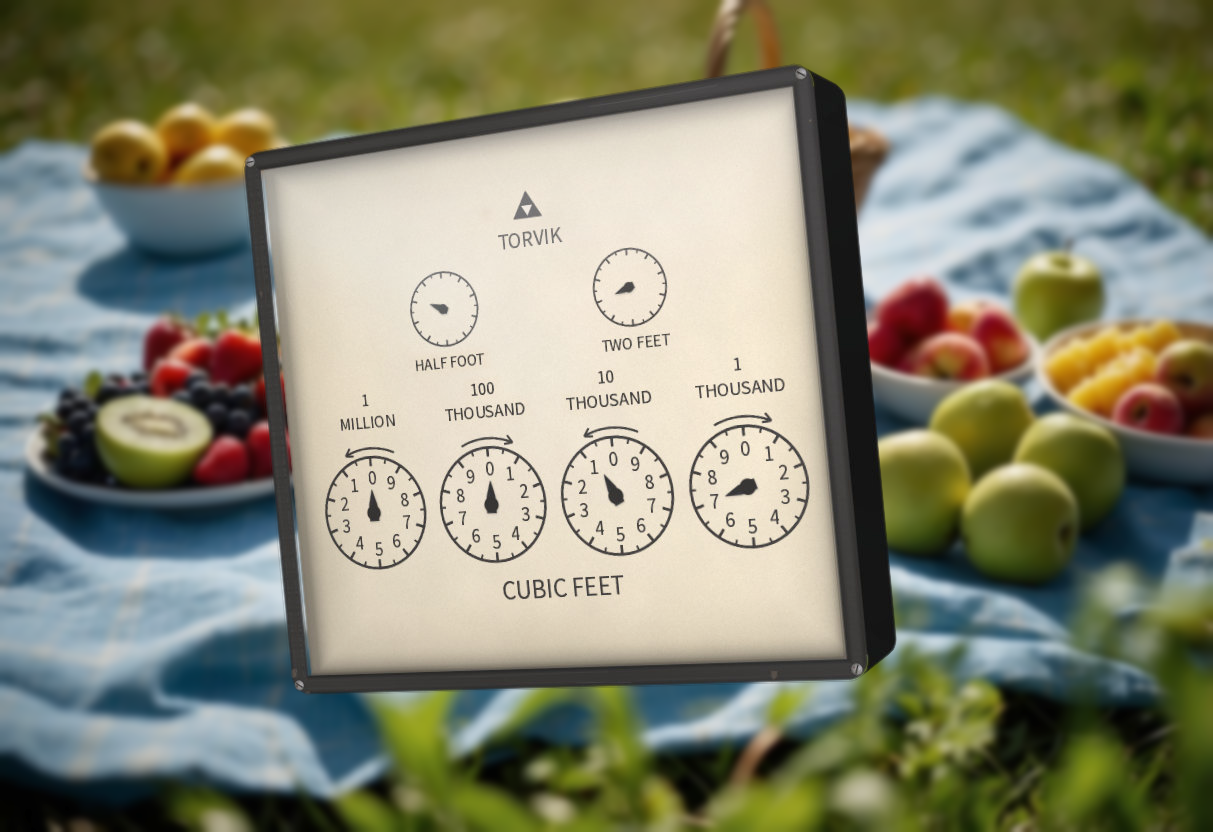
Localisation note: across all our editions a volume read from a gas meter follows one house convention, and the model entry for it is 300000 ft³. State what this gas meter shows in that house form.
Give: 700 ft³
